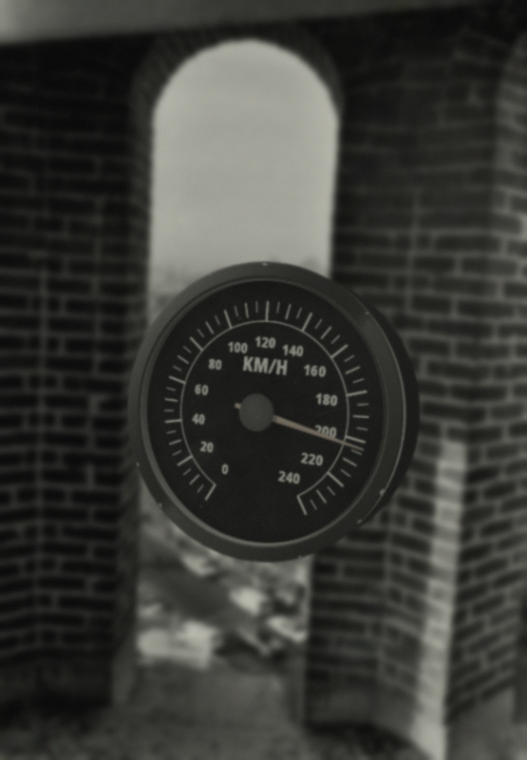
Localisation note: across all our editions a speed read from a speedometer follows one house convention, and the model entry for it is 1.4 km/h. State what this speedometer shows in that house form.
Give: 202.5 km/h
